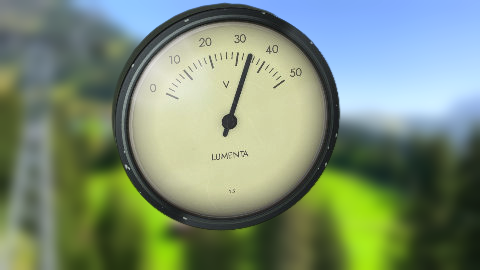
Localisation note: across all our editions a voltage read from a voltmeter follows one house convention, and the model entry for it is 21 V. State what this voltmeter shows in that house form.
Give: 34 V
